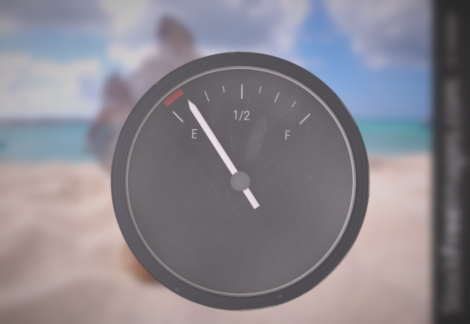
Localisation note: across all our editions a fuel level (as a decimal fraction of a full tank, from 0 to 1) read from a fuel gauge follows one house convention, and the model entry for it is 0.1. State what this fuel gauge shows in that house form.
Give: 0.125
